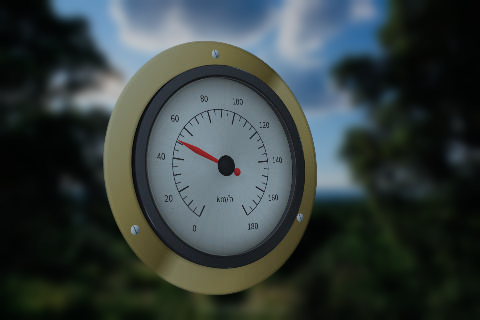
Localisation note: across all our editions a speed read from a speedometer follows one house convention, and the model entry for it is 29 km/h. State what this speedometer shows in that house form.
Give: 50 km/h
